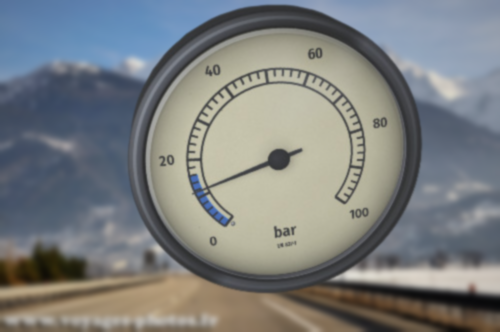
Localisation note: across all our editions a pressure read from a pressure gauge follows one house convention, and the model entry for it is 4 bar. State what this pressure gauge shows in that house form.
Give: 12 bar
